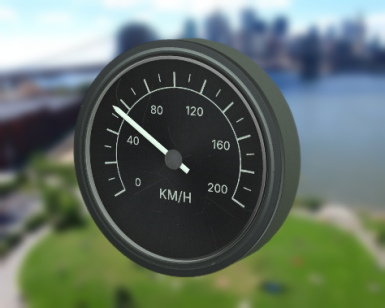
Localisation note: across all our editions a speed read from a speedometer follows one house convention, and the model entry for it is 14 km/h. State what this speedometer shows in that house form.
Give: 55 km/h
